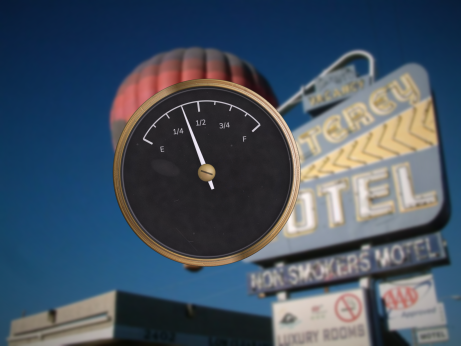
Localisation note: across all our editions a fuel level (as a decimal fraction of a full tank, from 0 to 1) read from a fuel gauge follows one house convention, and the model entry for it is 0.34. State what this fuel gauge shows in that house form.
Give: 0.375
